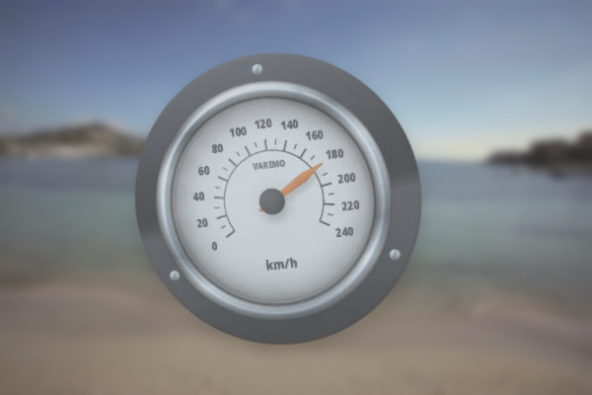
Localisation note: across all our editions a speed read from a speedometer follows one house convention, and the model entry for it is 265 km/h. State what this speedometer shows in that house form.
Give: 180 km/h
